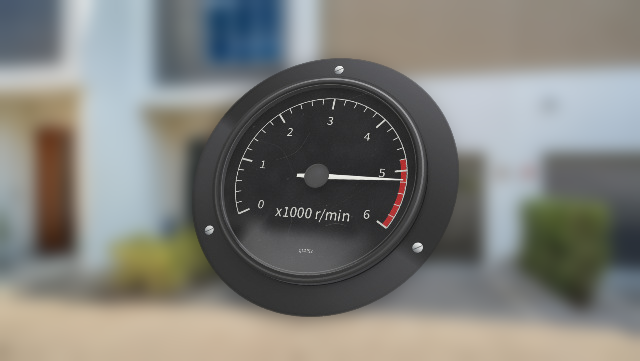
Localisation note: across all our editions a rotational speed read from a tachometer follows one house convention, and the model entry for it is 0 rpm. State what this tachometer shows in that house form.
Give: 5200 rpm
